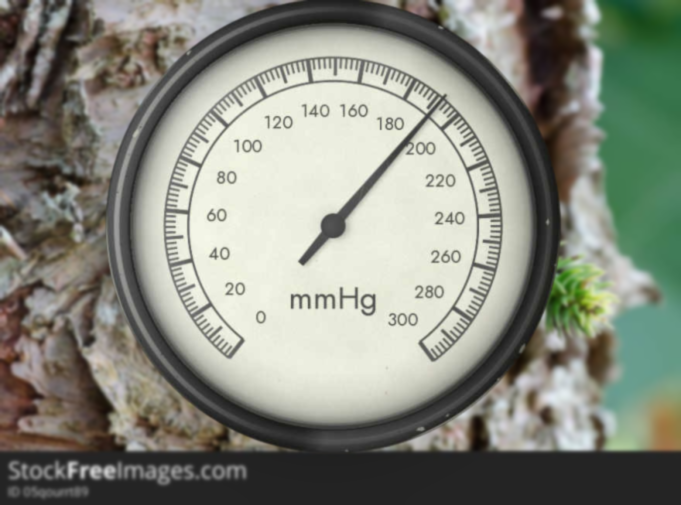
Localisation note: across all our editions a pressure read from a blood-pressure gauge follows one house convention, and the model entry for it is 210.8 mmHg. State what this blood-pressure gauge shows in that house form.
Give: 192 mmHg
